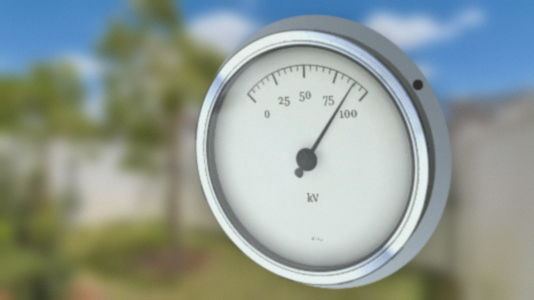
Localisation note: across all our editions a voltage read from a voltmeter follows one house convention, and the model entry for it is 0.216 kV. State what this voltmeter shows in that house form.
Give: 90 kV
